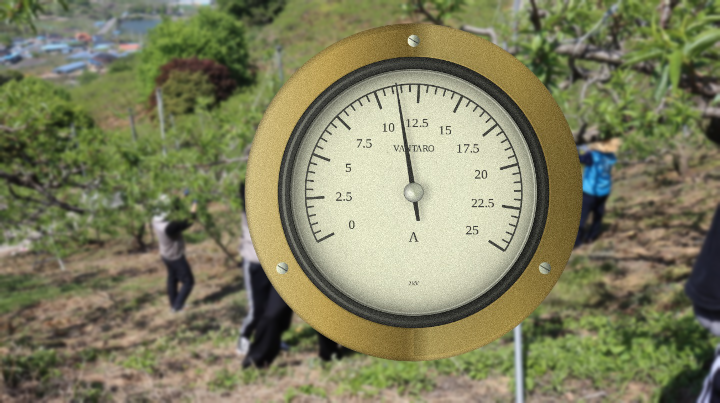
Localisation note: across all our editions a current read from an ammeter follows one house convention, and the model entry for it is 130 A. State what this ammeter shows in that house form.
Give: 11.25 A
